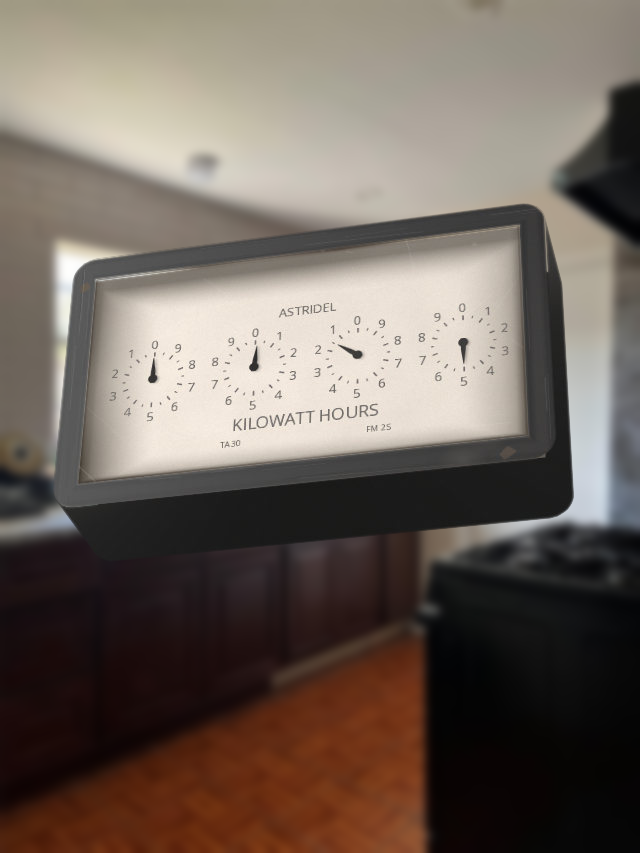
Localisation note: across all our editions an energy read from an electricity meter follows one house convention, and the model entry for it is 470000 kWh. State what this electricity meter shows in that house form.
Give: 15 kWh
